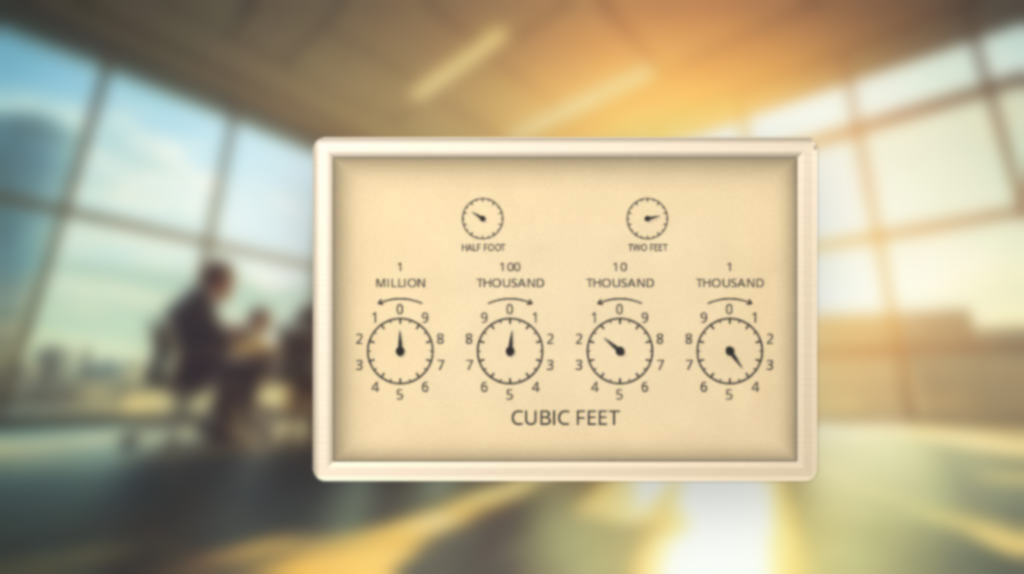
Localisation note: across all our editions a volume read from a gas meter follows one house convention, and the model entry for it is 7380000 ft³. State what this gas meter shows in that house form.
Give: 1400 ft³
